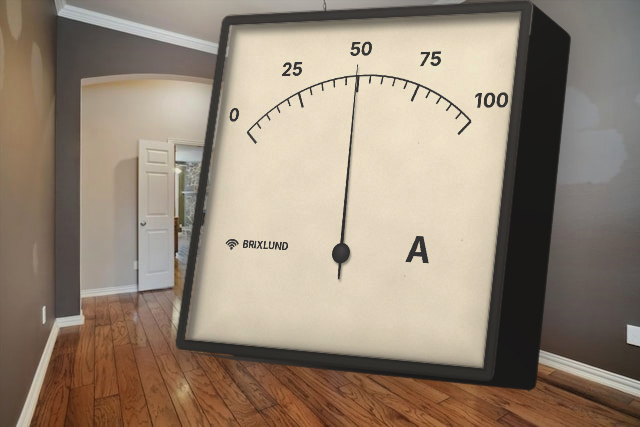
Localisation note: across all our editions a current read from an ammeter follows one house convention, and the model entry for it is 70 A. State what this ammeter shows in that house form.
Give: 50 A
